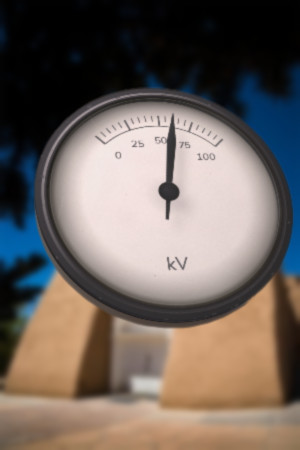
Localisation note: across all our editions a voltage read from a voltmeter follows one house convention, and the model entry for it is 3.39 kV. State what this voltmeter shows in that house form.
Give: 60 kV
